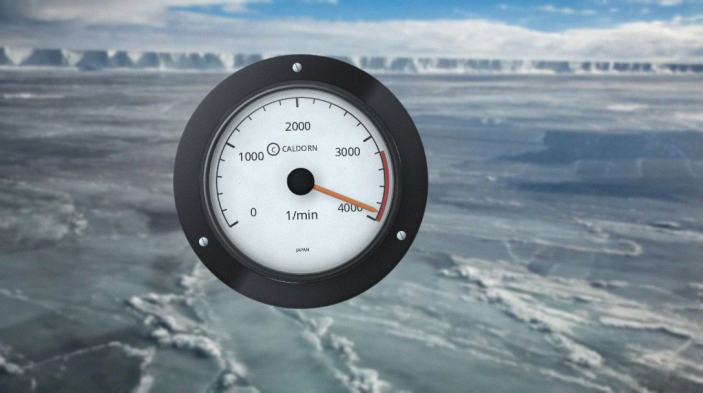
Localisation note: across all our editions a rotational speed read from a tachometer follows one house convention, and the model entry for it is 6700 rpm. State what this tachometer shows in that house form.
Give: 3900 rpm
